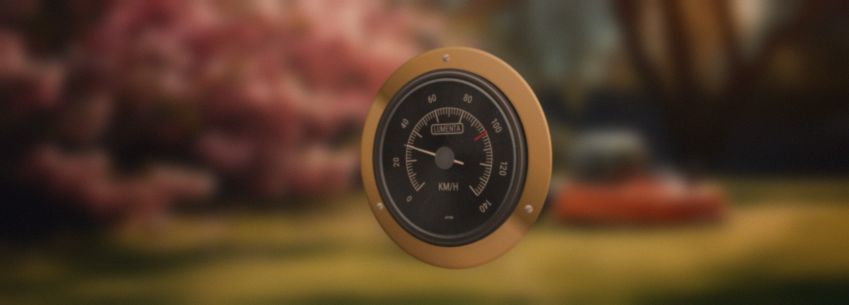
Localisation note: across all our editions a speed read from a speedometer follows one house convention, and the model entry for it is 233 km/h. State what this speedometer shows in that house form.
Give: 30 km/h
